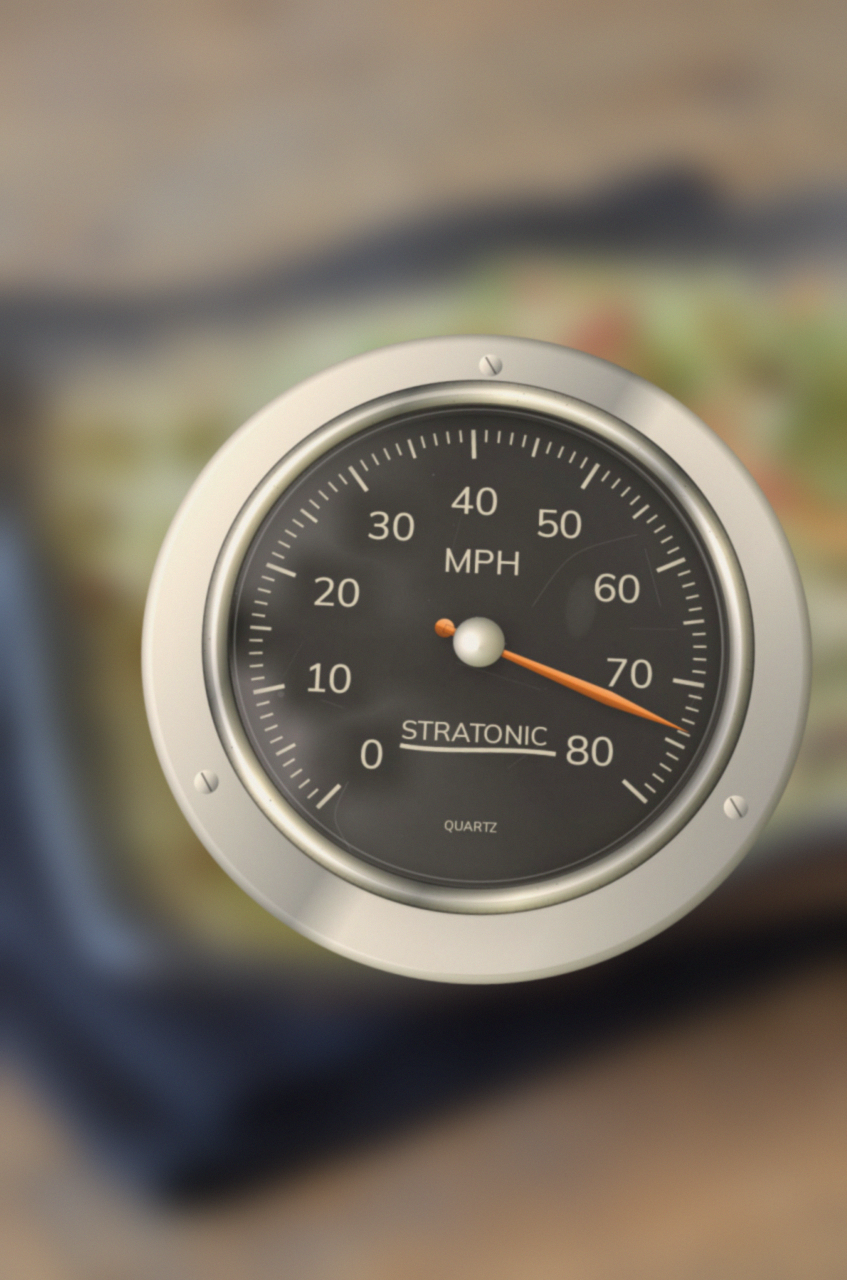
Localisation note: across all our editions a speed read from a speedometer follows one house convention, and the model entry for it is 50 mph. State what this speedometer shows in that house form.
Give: 74 mph
